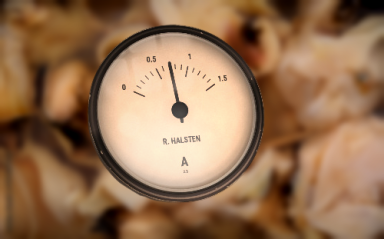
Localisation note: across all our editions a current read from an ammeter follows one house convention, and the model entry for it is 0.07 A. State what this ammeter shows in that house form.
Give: 0.7 A
